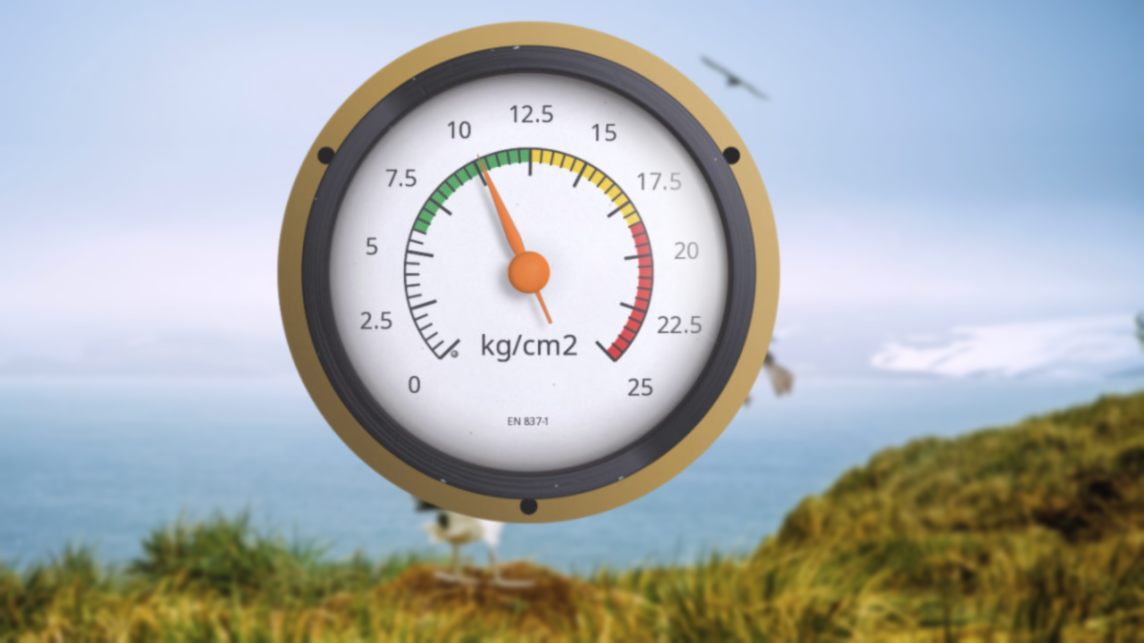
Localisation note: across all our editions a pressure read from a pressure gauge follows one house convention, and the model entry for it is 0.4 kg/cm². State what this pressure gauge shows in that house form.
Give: 10.25 kg/cm²
